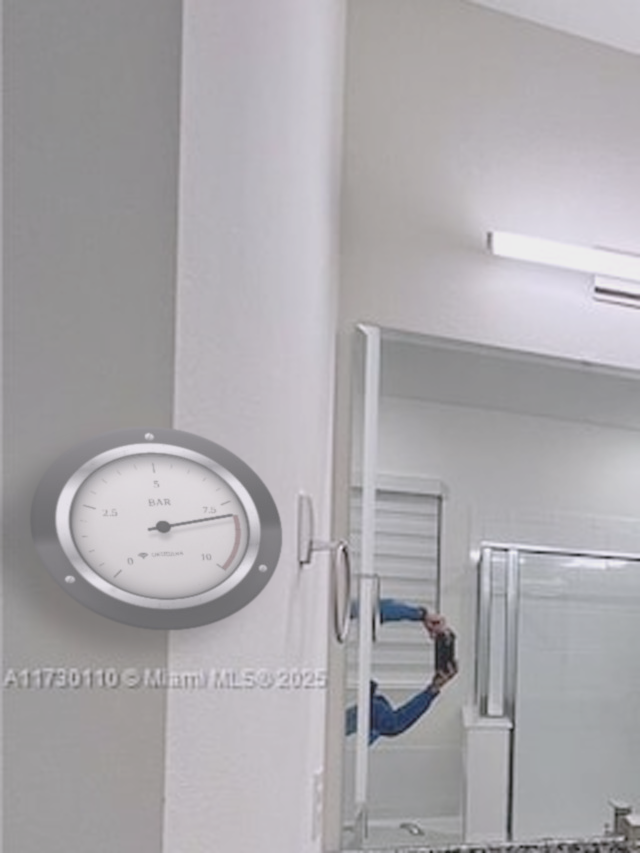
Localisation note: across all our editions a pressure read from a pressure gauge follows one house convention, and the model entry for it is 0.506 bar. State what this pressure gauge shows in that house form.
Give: 8 bar
